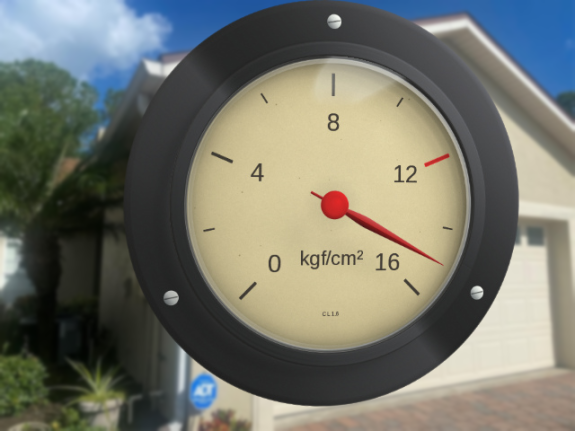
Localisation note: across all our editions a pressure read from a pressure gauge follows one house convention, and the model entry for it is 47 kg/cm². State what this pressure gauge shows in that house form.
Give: 15 kg/cm²
